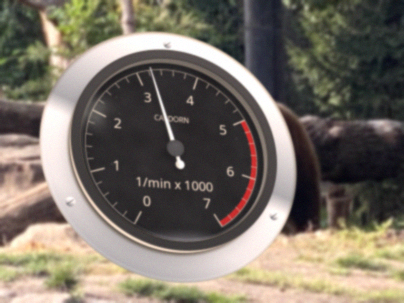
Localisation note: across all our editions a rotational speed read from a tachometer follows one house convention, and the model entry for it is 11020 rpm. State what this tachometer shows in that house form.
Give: 3200 rpm
